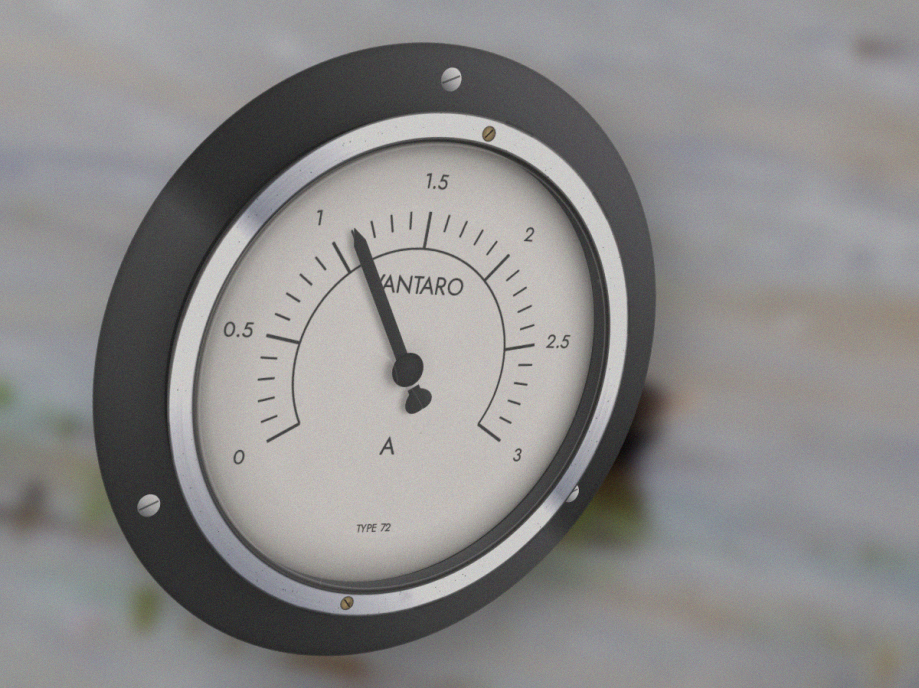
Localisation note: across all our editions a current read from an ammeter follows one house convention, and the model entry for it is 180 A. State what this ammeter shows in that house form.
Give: 1.1 A
